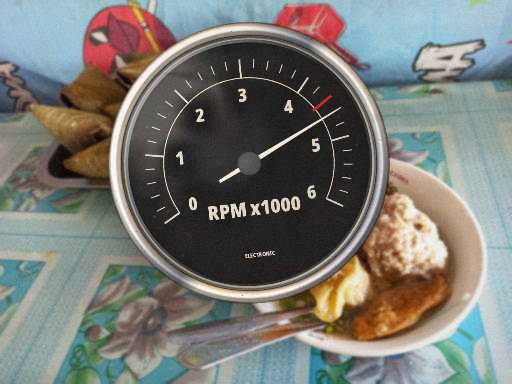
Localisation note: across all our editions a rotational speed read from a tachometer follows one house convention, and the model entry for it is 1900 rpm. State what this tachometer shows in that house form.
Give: 4600 rpm
